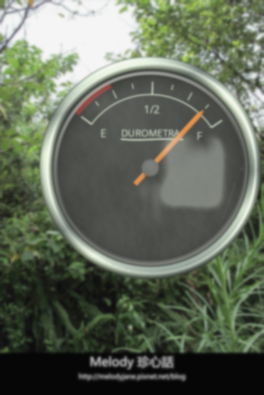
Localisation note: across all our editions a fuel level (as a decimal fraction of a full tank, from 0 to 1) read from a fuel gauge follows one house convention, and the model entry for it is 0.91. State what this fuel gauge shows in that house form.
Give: 0.875
